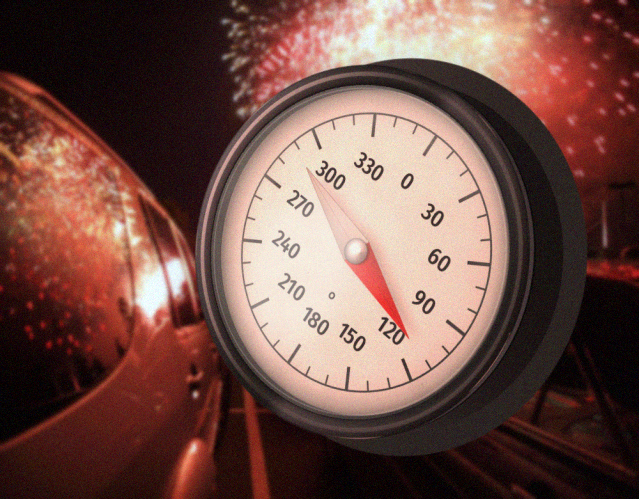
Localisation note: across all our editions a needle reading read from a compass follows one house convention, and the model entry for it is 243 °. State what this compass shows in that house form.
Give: 110 °
